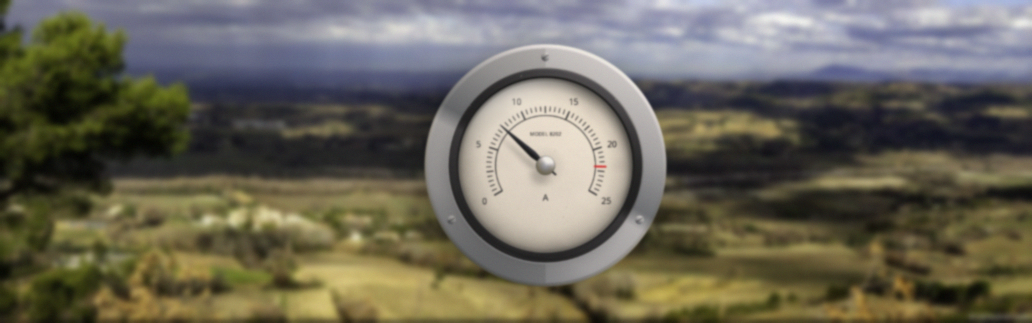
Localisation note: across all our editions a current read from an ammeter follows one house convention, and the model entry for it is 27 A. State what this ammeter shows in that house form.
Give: 7.5 A
